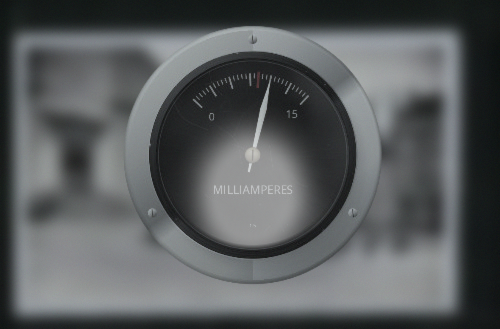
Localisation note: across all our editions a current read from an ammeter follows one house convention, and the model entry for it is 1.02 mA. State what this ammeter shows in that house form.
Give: 10 mA
